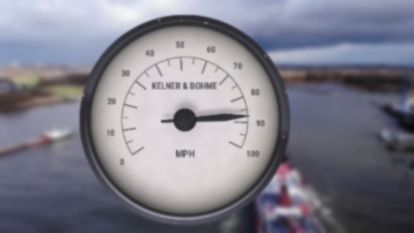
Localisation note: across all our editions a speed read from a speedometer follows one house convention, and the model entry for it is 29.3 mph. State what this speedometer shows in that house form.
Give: 87.5 mph
